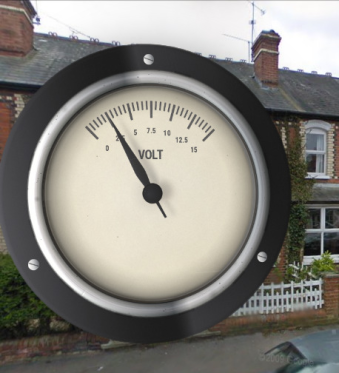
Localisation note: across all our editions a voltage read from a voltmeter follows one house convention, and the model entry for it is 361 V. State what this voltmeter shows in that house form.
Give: 2.5 V
